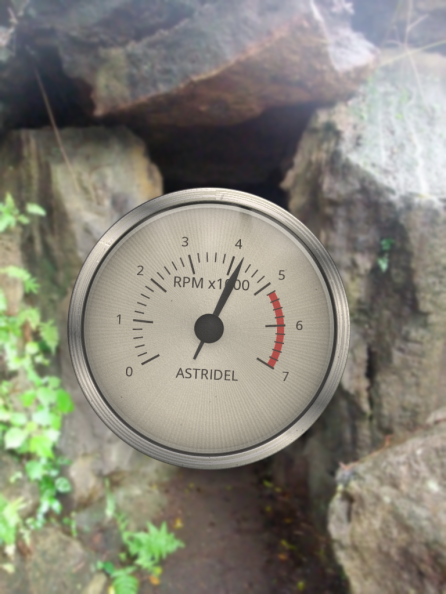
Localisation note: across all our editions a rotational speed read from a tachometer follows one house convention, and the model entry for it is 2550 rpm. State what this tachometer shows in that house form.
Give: 4200 rpm
